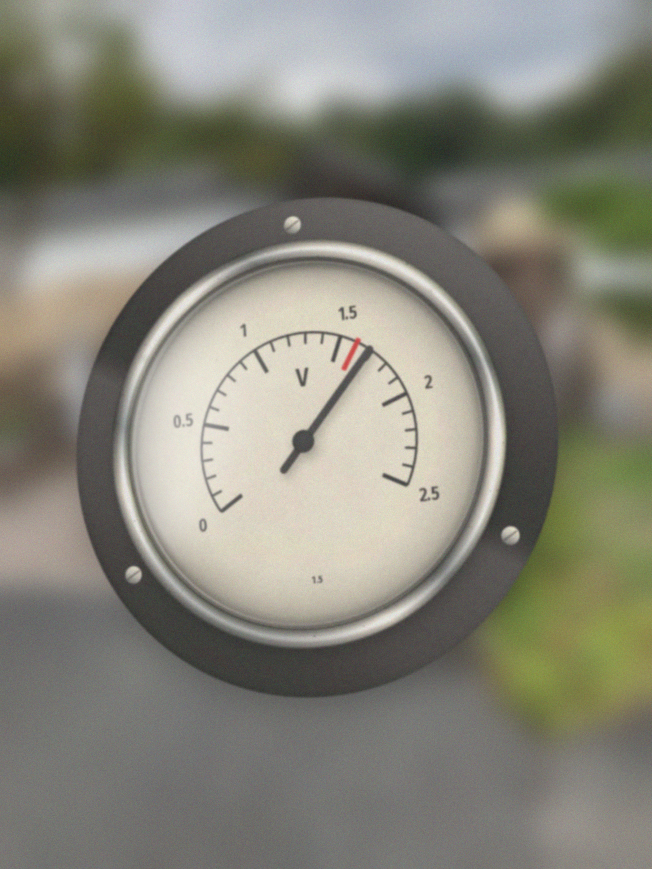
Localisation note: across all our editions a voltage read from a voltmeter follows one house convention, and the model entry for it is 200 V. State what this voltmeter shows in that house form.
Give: 1.7 V
